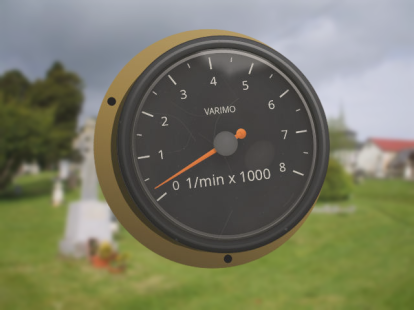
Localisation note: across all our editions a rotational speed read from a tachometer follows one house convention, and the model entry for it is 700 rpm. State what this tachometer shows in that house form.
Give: 250 rpm
